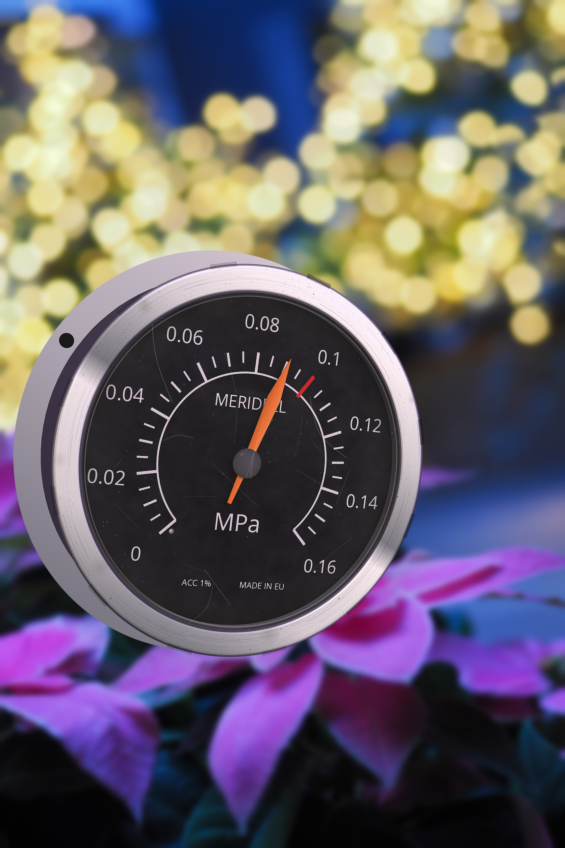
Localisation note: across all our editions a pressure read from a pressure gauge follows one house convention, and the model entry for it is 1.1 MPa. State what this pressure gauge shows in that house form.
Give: 0.09 MPa
